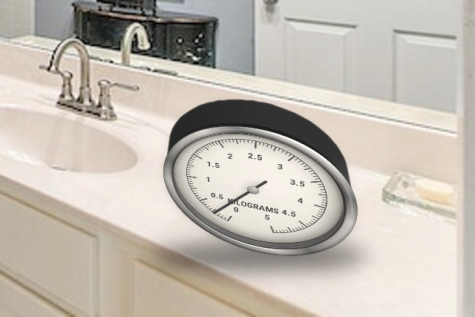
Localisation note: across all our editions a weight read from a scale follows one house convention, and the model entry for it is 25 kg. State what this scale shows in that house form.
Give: 0.25 kg
